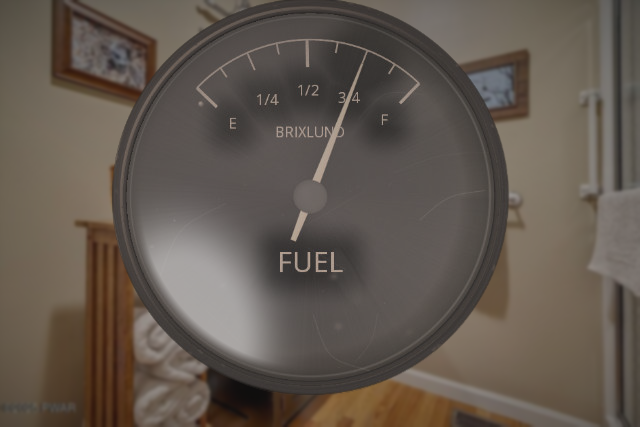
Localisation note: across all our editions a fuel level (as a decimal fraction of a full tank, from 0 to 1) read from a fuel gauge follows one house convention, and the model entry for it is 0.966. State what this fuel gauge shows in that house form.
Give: 0.75
